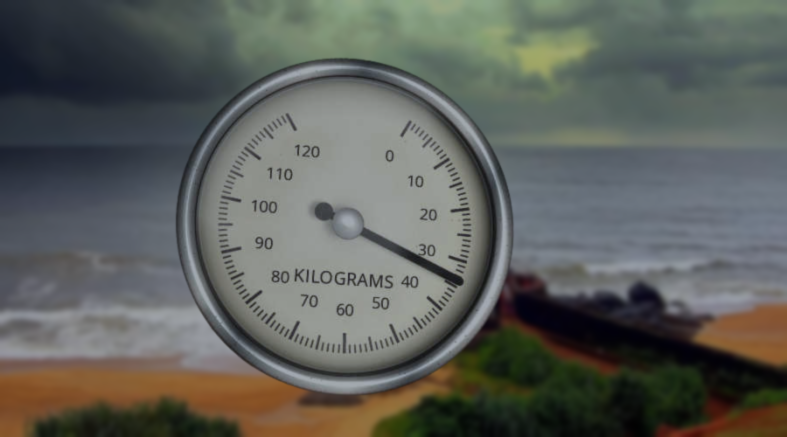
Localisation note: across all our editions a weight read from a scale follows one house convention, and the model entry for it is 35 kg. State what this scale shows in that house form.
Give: 34 kg
